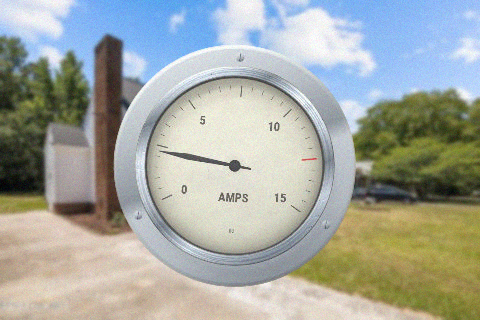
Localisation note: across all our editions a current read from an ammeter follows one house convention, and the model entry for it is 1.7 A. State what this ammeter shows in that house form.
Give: 2.25 A
